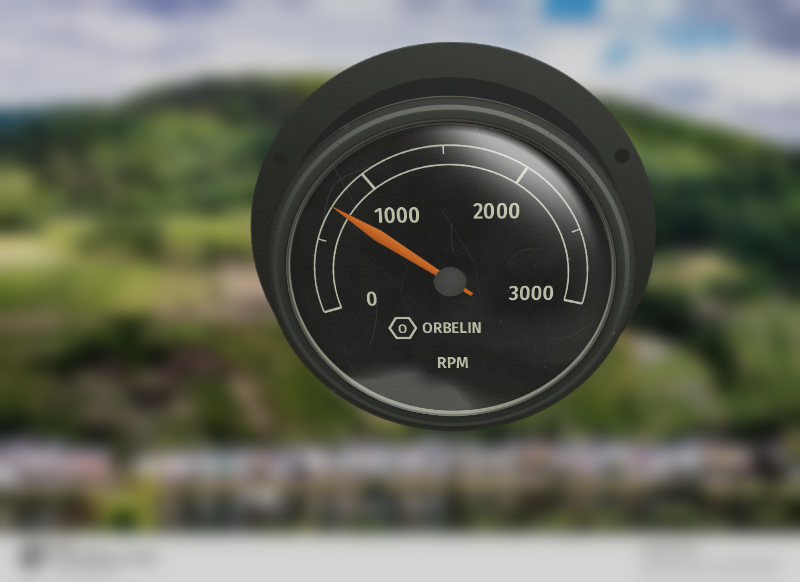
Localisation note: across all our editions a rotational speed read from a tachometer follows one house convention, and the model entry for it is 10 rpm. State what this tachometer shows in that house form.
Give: 750 rpm
